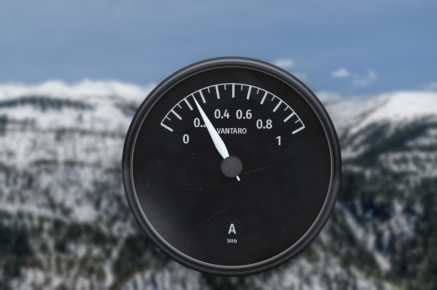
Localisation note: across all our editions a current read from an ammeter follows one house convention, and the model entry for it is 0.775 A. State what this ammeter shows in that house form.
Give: 0.25 A
